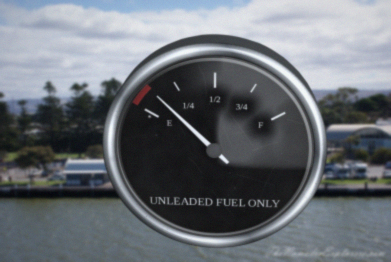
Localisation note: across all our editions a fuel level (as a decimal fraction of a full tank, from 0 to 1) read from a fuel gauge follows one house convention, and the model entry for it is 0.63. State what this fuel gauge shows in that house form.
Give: 0.125
